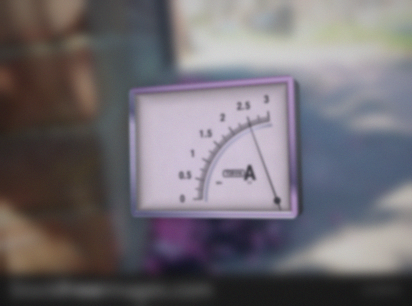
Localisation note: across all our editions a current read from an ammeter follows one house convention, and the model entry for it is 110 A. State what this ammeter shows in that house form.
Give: 2.5 A
